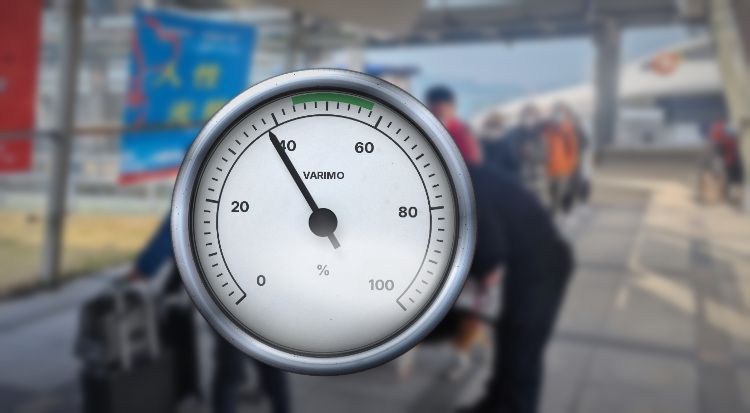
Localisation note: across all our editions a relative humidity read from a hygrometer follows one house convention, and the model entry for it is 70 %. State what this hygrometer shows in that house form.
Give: 38 %
